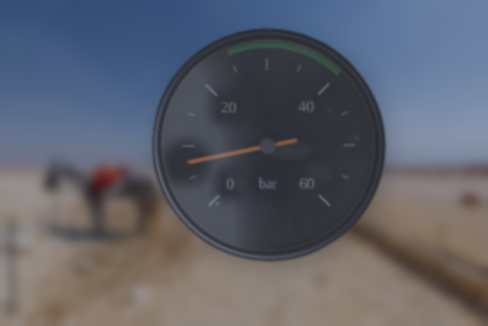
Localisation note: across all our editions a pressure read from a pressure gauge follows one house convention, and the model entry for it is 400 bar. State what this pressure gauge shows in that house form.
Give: 7.5 bar
